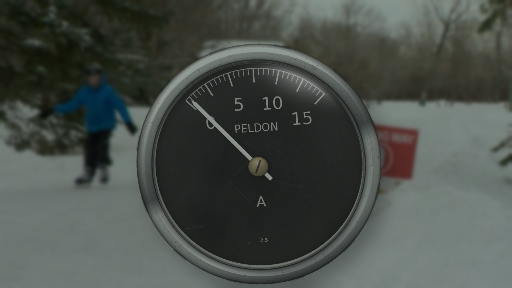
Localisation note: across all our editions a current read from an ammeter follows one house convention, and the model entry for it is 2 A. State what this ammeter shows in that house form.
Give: 0.5 A
